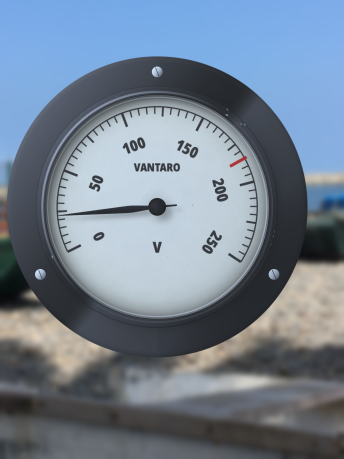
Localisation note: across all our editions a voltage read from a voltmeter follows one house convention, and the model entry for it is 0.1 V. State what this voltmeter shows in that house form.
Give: 22.5 V
